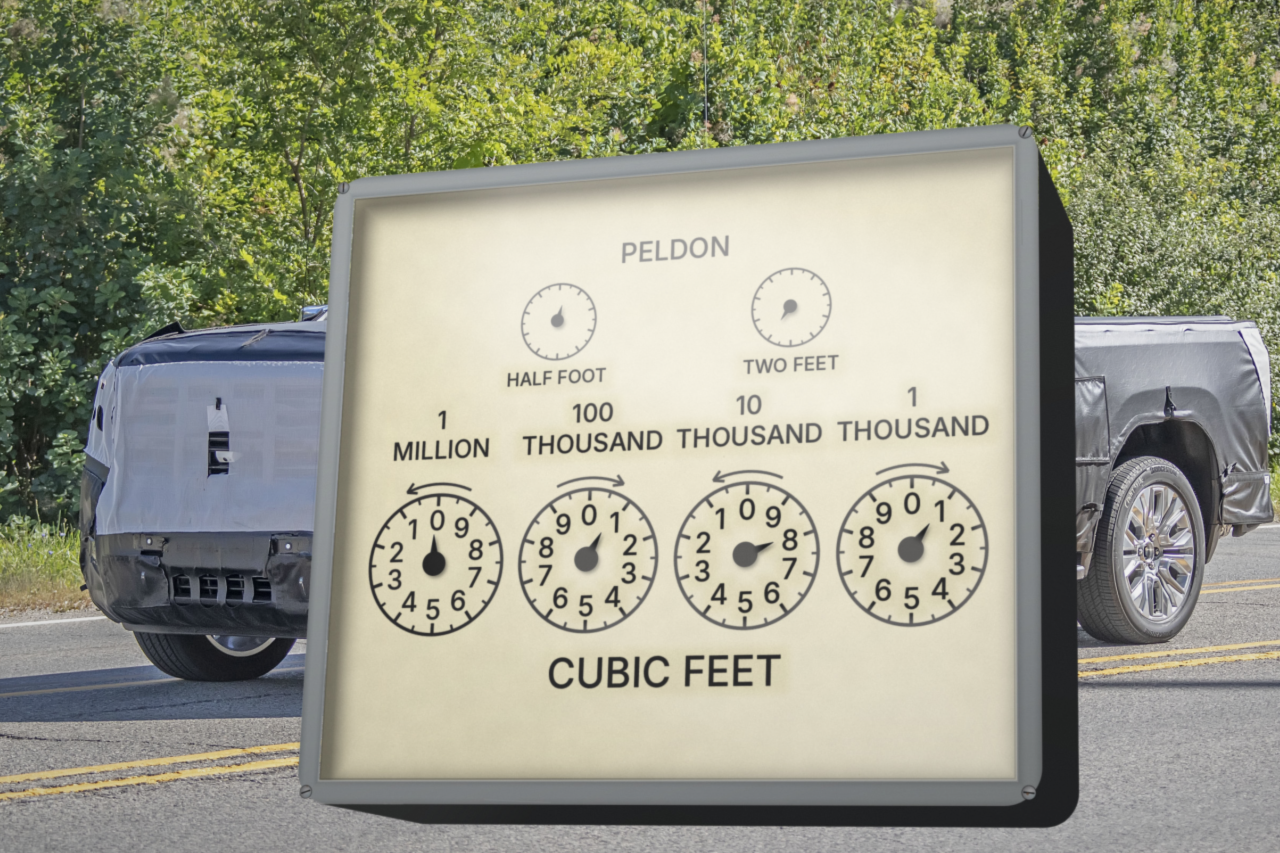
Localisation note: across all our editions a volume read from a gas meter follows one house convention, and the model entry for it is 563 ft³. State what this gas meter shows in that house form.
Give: 8100 ft³
